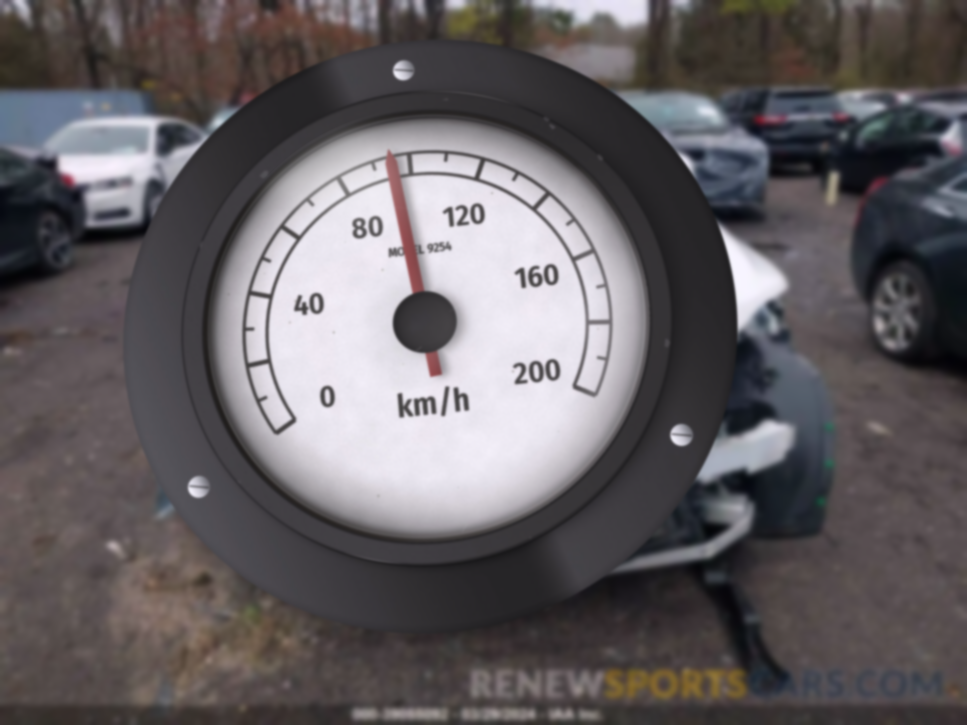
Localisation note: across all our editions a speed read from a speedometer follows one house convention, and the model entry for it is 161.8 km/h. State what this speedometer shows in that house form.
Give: 95 km/h
